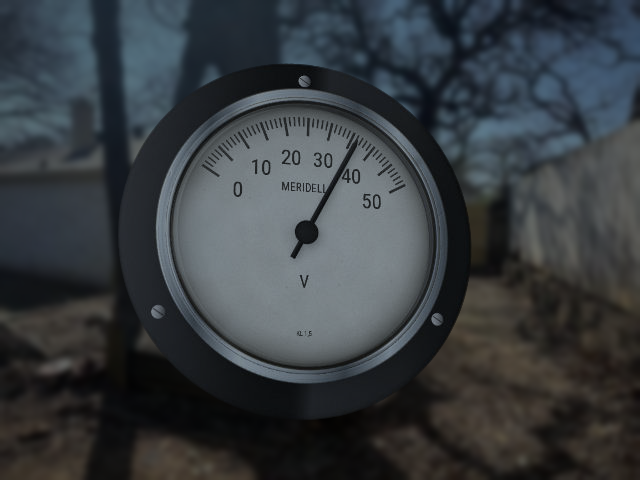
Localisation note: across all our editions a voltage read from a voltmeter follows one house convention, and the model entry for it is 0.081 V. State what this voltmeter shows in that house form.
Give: 36 V
